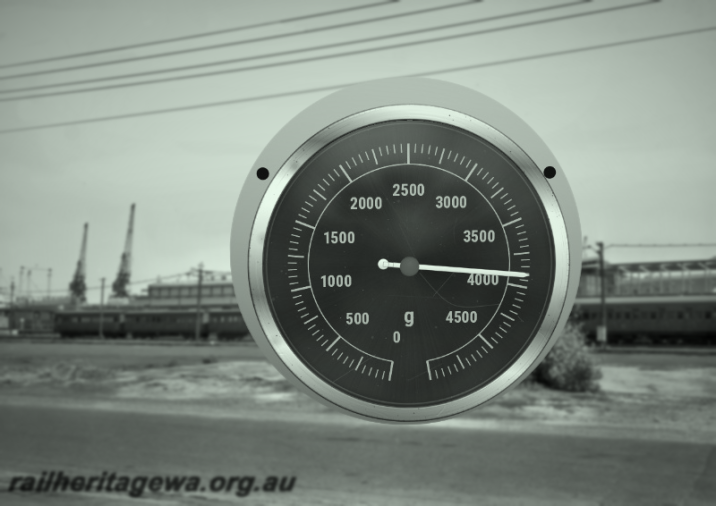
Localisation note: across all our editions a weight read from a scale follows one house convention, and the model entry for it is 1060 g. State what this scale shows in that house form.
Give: 3900 g
